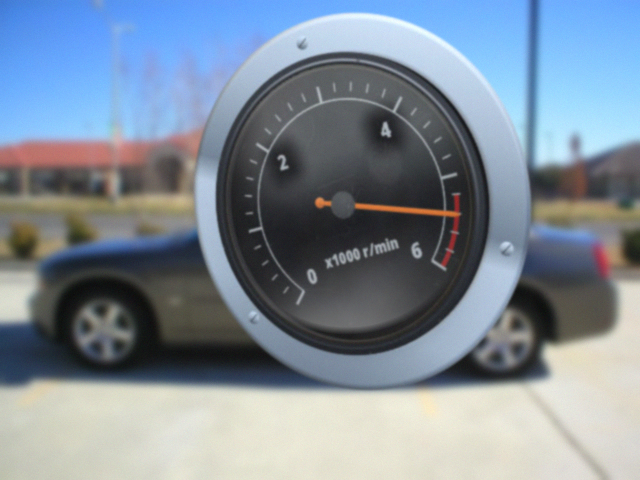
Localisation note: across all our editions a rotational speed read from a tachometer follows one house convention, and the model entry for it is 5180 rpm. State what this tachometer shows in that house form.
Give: 5400 rpm
